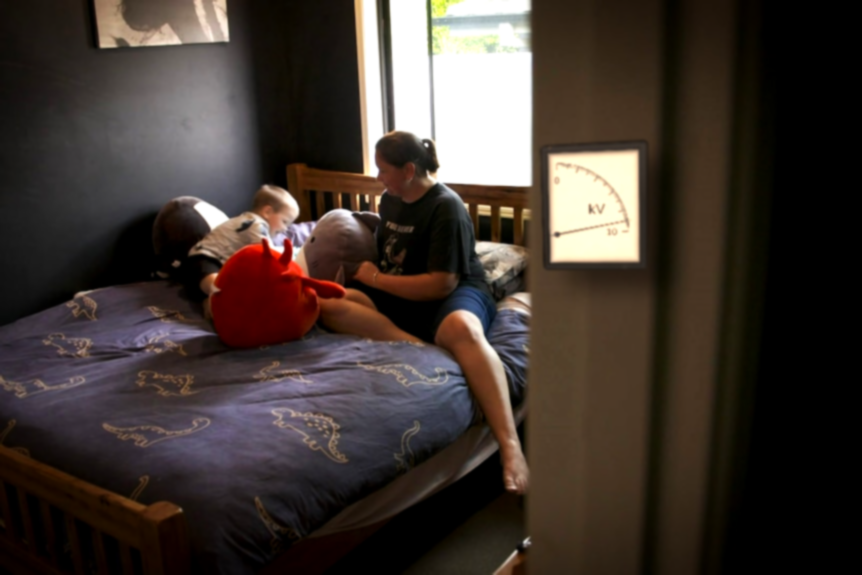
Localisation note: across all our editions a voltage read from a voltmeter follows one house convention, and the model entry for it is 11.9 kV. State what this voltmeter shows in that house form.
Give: 9 kV
